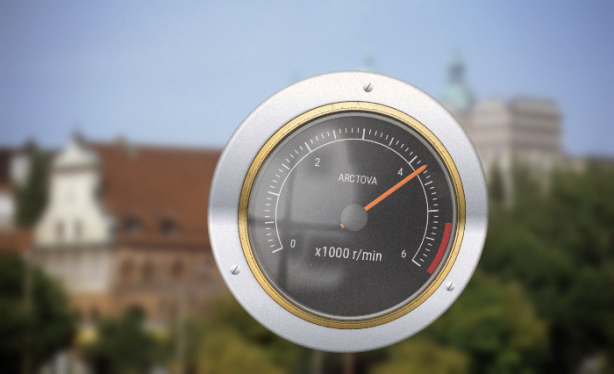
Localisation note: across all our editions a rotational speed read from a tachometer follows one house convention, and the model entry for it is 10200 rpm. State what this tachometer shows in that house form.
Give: 4200 rpm
